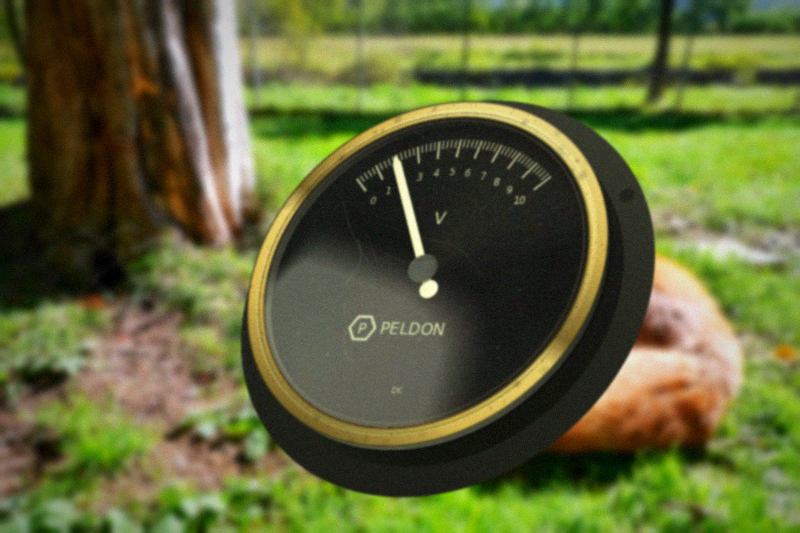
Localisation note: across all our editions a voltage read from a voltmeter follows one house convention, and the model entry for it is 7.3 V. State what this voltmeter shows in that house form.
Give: 2 V
